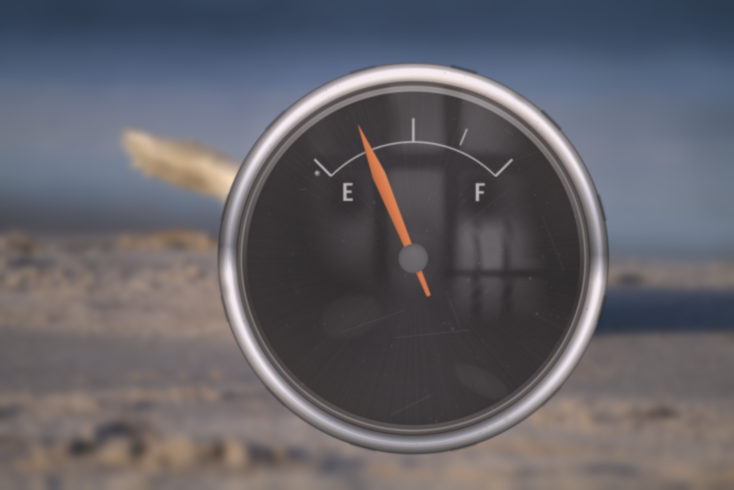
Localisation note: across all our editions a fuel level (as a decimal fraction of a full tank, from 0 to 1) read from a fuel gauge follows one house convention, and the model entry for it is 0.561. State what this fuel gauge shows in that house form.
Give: 0.25
